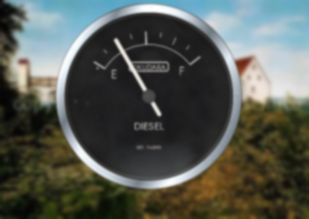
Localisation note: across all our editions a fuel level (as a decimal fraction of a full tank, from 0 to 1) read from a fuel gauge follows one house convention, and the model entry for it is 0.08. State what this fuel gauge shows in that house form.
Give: 0.25
